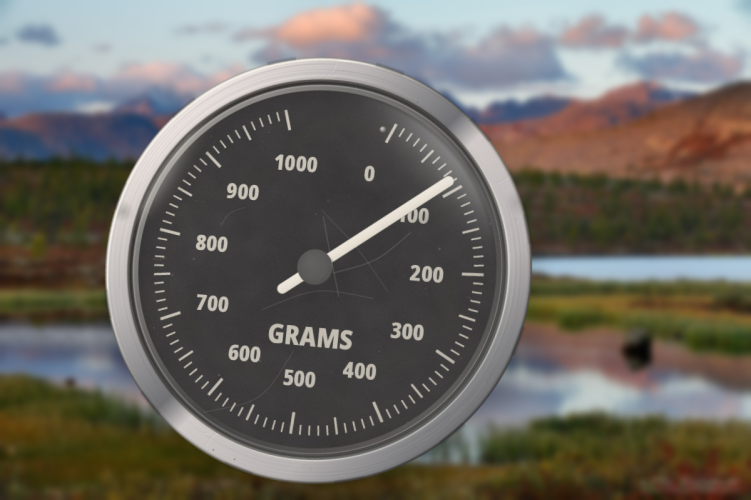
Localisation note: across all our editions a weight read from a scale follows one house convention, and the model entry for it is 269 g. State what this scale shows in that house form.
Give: 90 g
